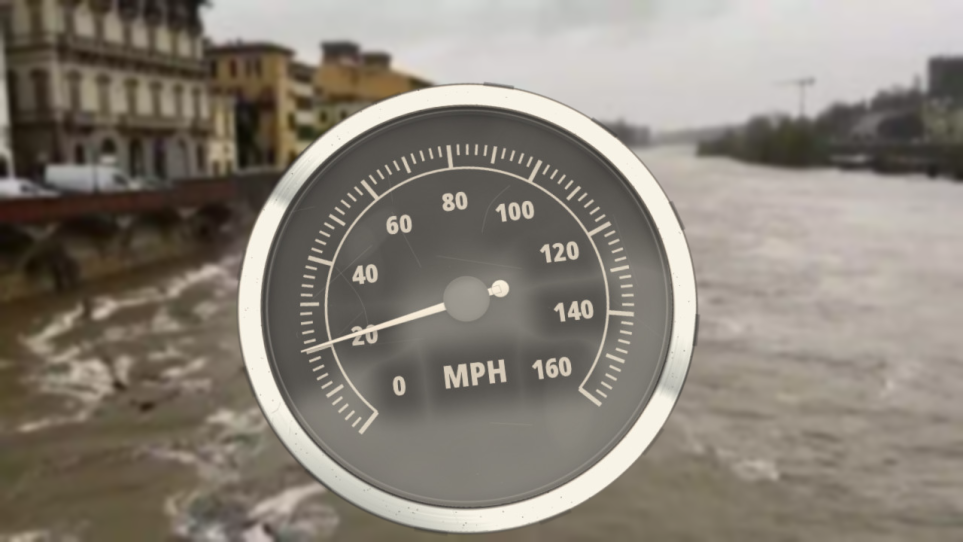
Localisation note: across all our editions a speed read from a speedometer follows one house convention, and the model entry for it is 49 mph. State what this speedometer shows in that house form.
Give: 20 mph
